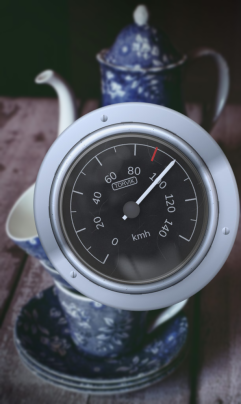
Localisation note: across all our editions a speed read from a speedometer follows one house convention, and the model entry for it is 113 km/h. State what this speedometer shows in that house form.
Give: 100 km/h
